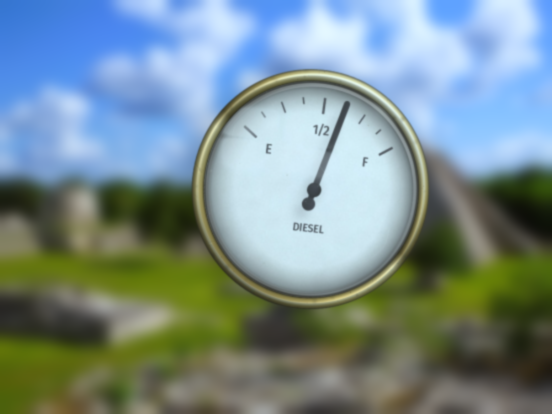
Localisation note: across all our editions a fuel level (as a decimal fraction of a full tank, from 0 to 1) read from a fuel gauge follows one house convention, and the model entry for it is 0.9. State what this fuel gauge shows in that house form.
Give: 0.625
